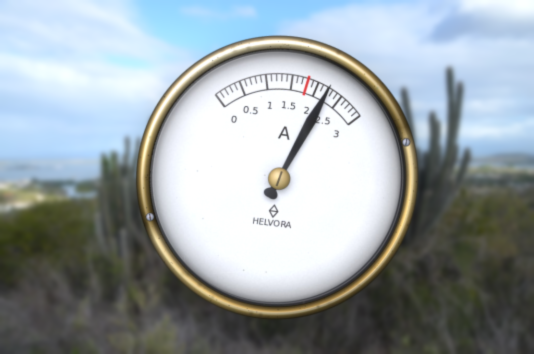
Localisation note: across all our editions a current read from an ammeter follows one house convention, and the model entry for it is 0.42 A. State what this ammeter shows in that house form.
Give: 2.2 A
